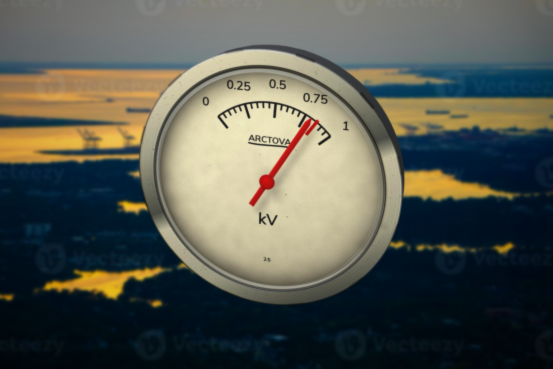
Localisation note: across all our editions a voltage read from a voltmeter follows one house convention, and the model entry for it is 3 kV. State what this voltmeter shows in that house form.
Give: 0.8 kV
